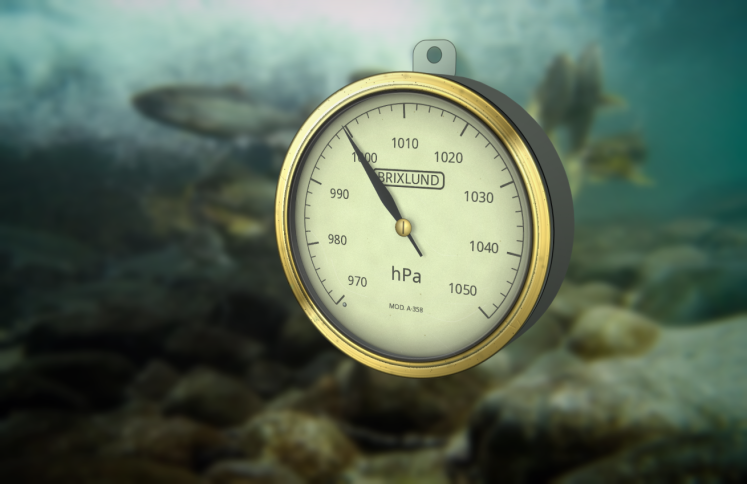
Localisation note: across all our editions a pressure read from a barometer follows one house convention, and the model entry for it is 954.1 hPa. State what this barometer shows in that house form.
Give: 1000 hPa
